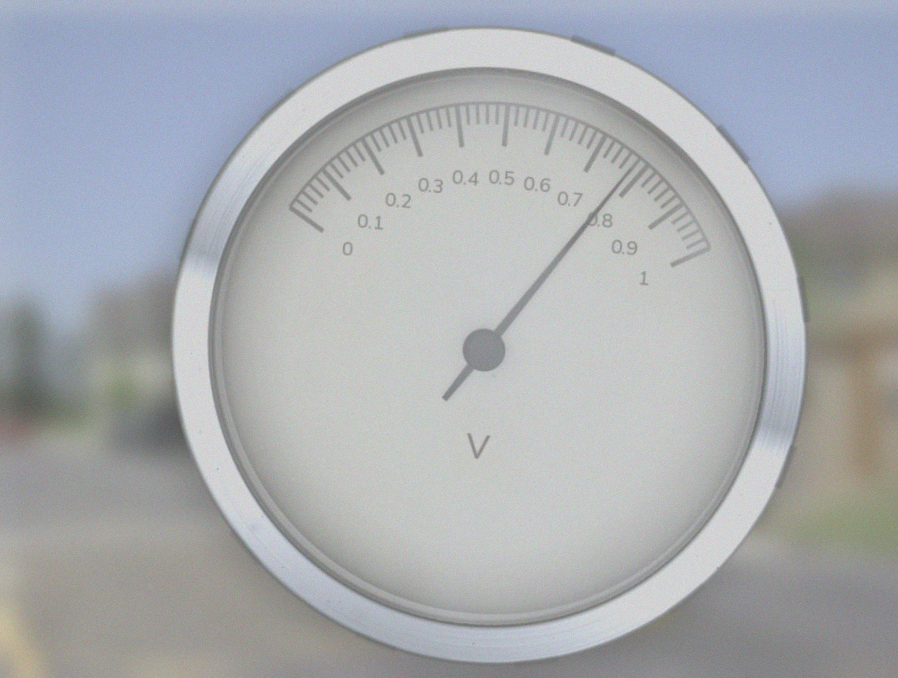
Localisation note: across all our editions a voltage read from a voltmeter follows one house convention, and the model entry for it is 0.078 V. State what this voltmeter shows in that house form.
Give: 0.78 V
